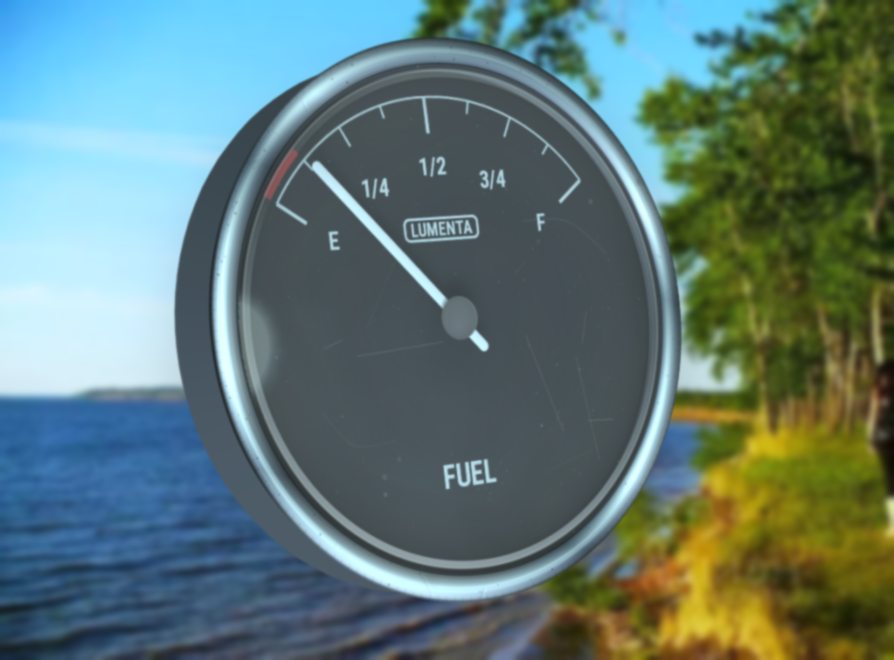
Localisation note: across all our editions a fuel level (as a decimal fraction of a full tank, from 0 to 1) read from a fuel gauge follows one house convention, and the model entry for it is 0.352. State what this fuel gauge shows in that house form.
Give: 0.125
